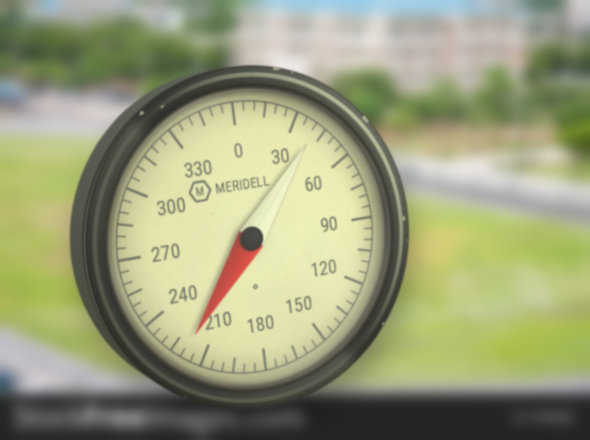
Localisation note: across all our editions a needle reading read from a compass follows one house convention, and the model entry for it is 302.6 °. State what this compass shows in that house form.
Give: 220 °
